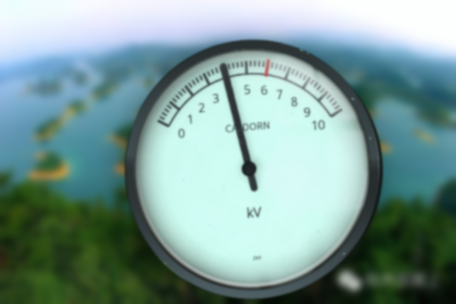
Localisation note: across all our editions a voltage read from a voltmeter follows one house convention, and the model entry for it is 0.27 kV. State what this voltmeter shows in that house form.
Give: 4 kV
